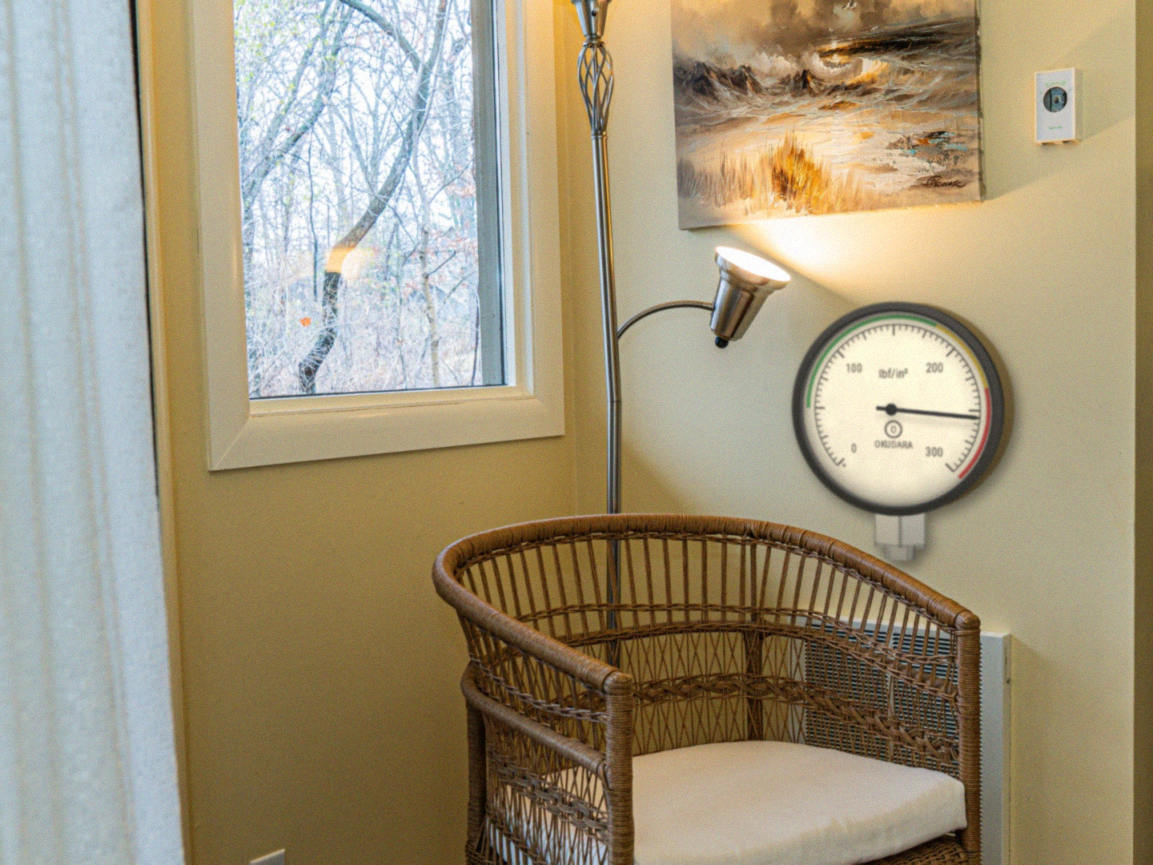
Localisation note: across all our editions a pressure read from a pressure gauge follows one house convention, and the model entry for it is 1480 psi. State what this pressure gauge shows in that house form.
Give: 255 psi
